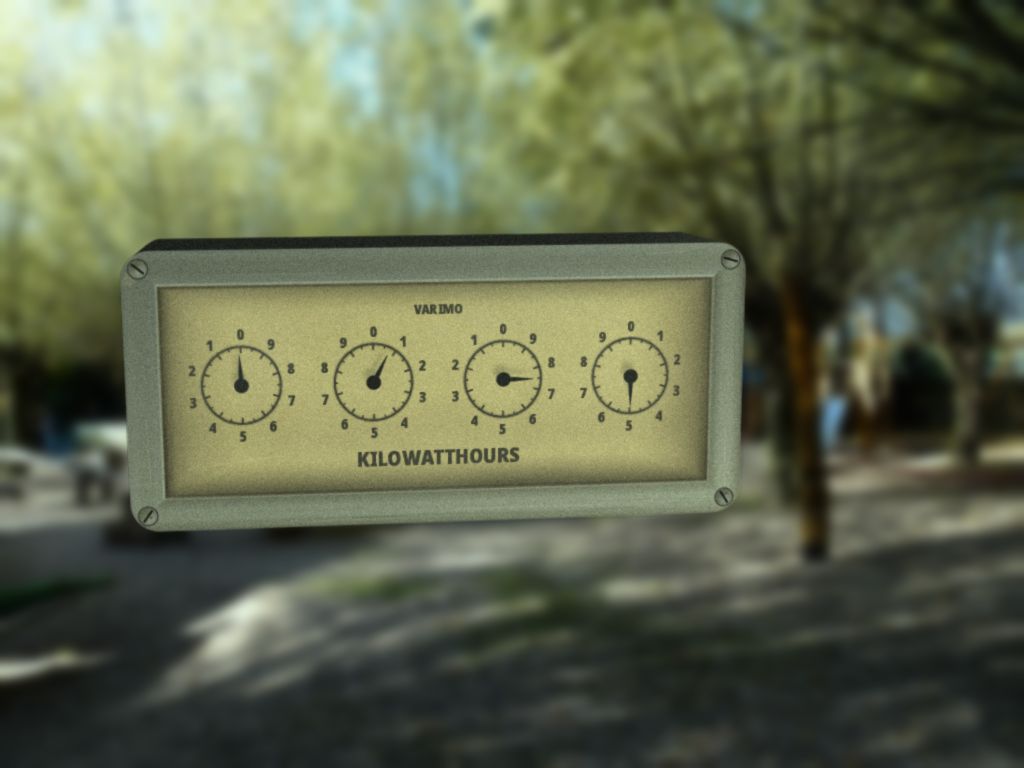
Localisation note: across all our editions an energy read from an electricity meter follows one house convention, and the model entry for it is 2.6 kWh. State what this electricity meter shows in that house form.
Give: 75 kWh
